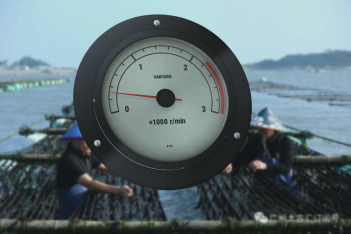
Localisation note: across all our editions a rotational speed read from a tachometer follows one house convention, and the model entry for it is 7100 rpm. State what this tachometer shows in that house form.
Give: 300 rpm
